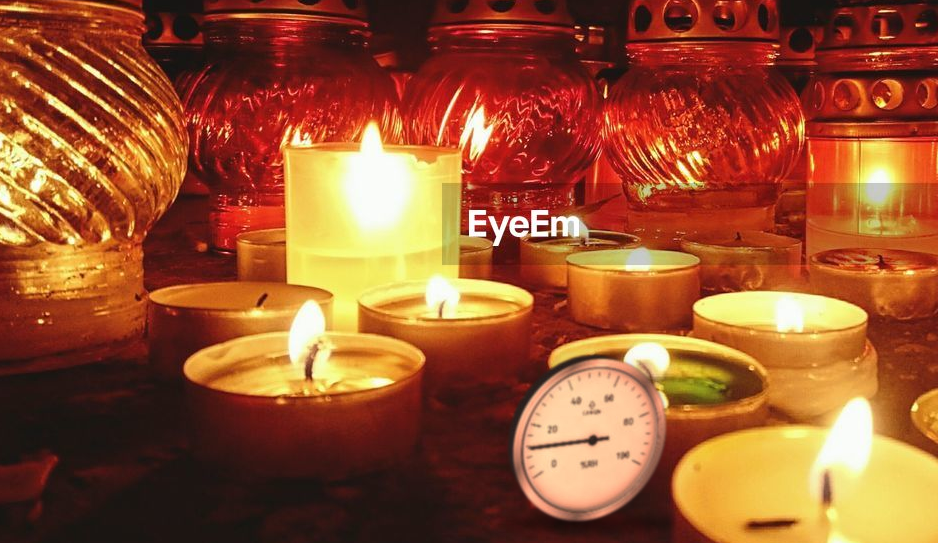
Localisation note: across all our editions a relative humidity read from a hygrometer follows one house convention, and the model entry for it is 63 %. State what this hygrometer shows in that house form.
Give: 12 %
